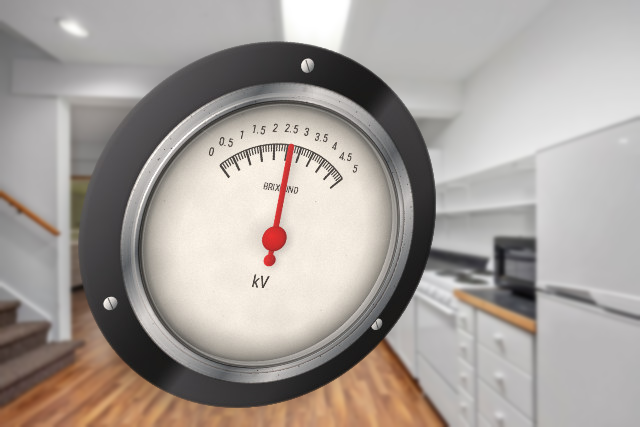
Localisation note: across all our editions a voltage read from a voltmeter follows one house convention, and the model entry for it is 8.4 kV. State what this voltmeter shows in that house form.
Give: 2.5 kV
